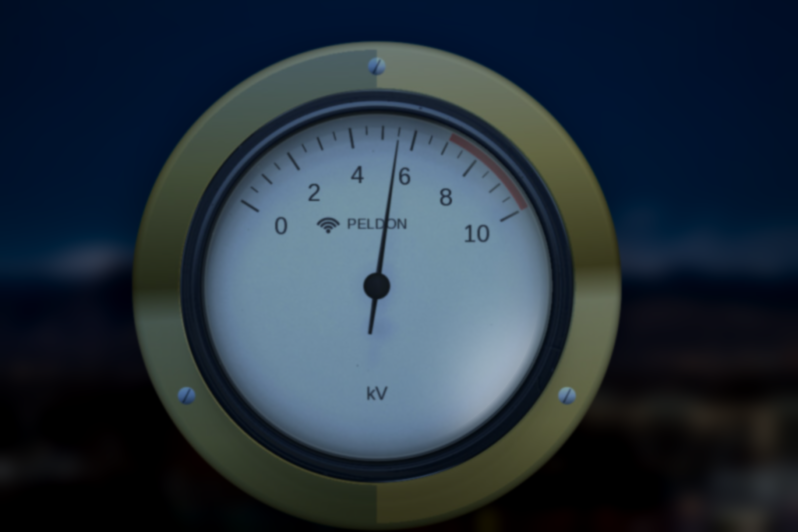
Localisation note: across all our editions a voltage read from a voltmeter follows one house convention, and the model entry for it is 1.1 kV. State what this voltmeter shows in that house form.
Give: 5.5 kV
